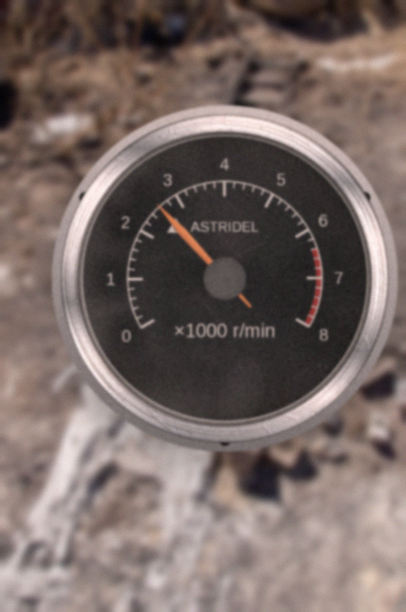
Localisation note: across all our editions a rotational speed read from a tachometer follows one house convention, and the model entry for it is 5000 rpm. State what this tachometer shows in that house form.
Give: 2600 rpm
